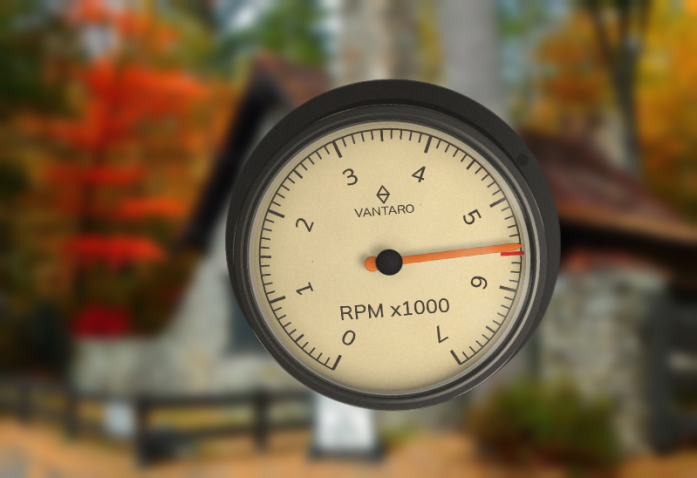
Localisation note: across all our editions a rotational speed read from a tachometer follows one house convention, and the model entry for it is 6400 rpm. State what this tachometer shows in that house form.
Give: 5500 rpm
